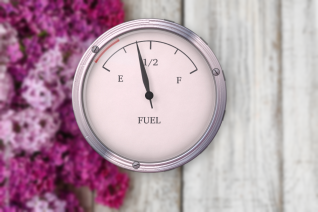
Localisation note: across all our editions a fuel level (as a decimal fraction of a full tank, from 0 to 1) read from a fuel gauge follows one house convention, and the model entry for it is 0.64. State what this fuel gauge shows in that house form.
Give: 0.375
